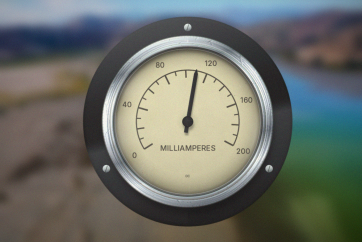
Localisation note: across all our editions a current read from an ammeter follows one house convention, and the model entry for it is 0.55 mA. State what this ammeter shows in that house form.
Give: 110 mA
